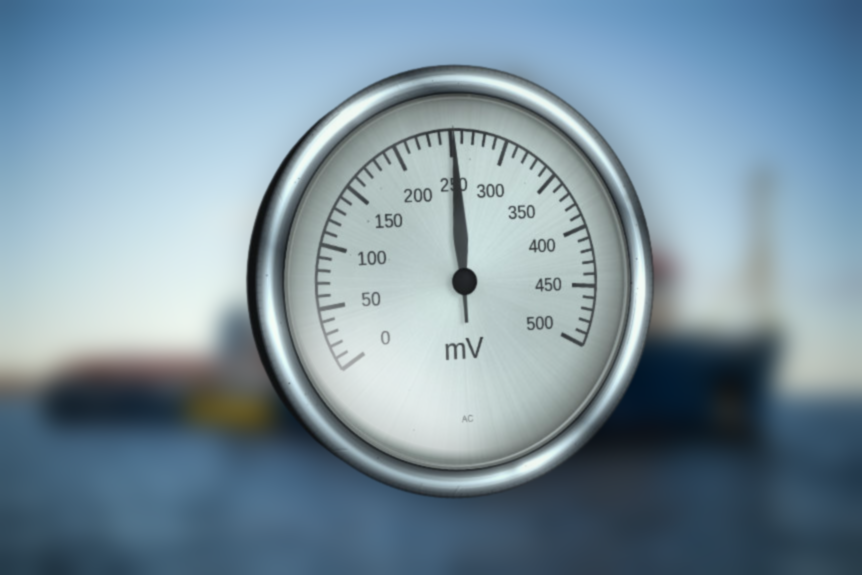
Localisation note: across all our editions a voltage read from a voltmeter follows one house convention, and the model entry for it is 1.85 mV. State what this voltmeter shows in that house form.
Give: 250 mV
